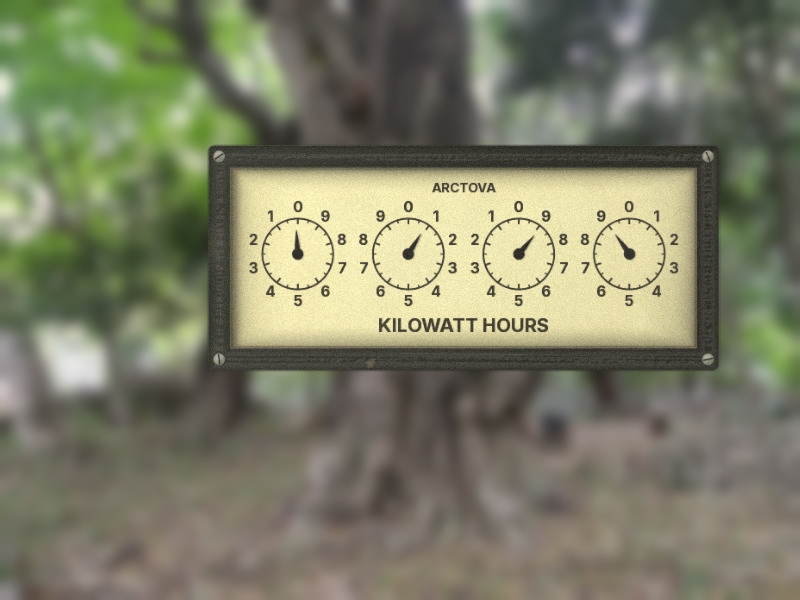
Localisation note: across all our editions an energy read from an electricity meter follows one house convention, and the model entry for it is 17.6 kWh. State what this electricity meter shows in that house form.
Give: 89 kWh
